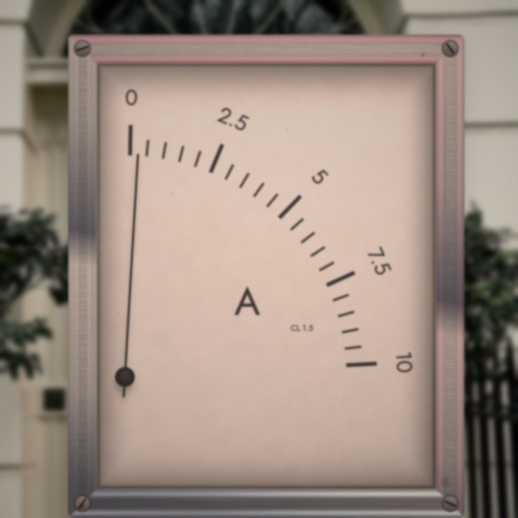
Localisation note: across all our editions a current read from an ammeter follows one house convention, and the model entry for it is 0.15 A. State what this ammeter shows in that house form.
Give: 0.25 A
